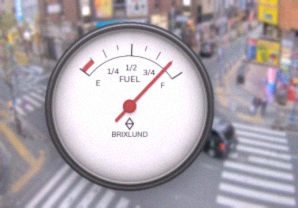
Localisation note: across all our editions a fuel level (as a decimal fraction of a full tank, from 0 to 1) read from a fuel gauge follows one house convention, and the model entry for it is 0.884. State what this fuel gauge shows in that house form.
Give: 0.875
